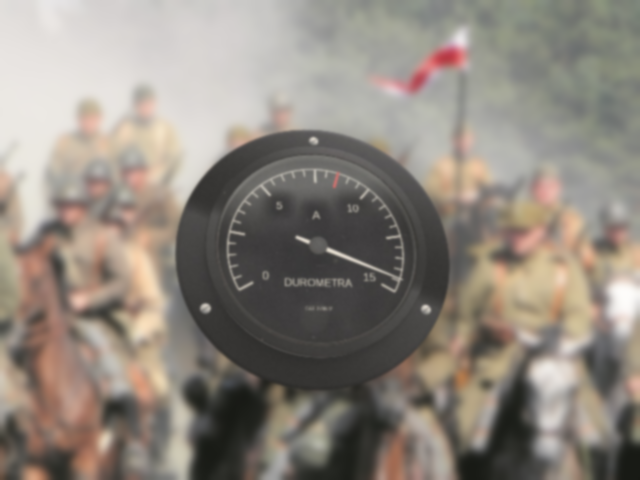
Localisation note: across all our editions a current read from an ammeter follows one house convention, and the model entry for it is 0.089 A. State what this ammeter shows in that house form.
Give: 14.5 A
